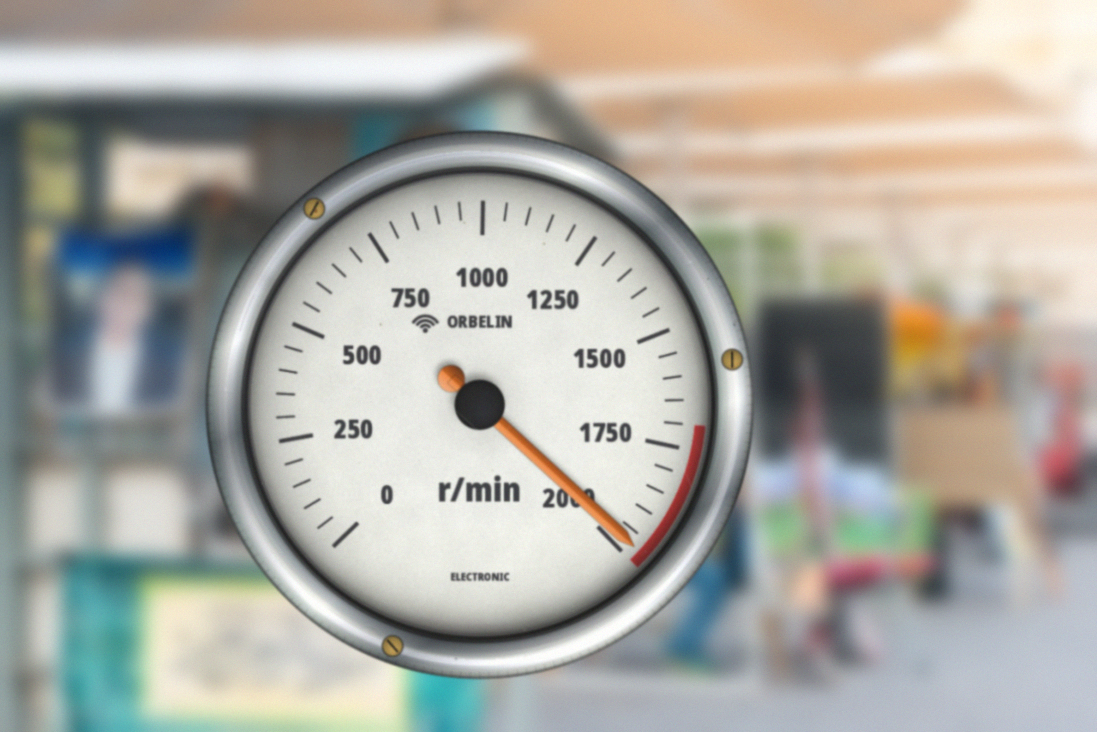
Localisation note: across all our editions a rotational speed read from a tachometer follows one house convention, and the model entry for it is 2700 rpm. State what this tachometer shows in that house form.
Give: 1975 rpm
